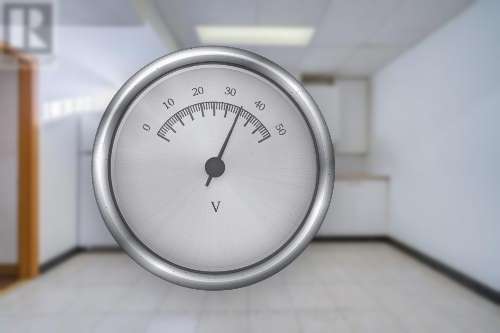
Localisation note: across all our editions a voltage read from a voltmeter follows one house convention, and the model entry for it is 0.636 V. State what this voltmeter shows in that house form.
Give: 35 V
